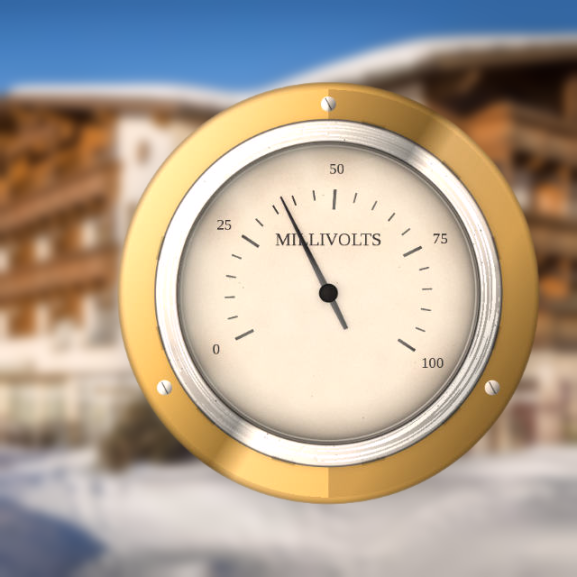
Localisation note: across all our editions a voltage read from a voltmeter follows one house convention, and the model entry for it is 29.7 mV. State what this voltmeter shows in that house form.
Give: 37.5 mV
